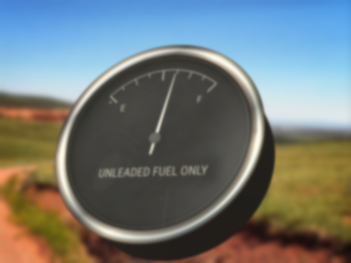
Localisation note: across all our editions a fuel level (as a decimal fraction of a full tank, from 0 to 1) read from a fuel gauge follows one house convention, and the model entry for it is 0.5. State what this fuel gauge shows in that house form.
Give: 0.625
